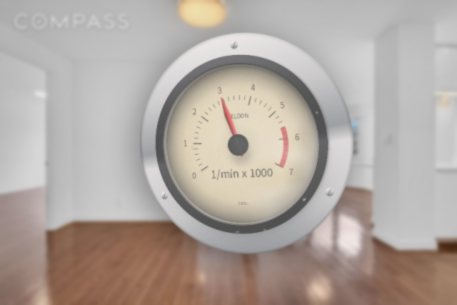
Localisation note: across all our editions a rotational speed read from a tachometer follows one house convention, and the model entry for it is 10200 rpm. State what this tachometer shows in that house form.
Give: 3000 rpm
